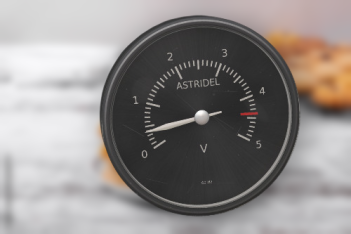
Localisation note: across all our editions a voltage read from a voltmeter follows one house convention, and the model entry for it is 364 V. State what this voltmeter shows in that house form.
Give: 0.4 V
